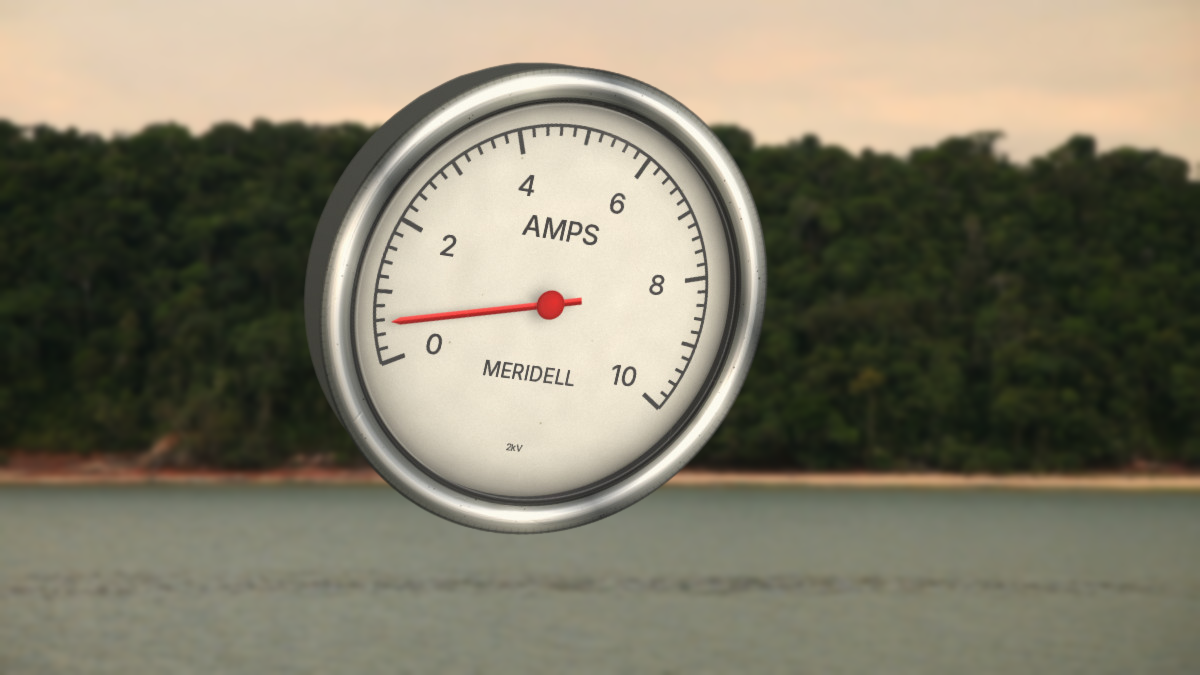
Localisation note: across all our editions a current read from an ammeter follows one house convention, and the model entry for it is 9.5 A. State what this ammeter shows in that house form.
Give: 0.6 A
